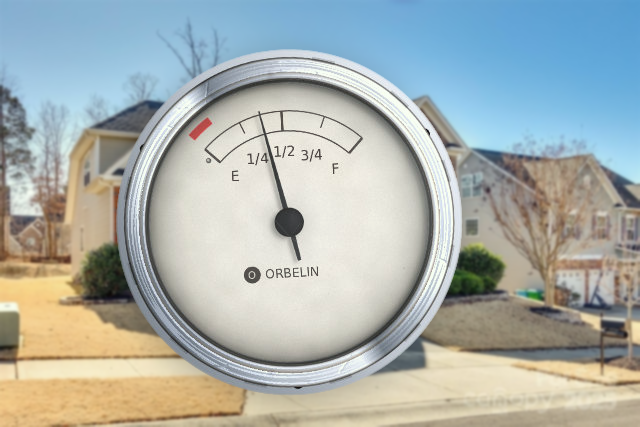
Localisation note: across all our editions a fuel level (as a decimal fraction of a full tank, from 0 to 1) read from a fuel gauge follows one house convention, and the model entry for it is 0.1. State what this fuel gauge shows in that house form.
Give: 0.375
